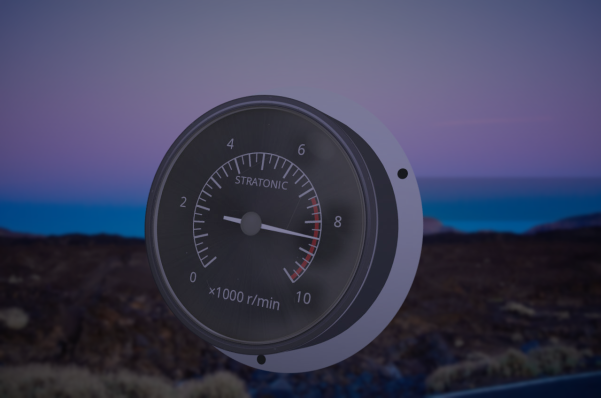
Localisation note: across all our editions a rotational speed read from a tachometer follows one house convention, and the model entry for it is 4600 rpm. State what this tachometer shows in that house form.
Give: 8500 rpm
